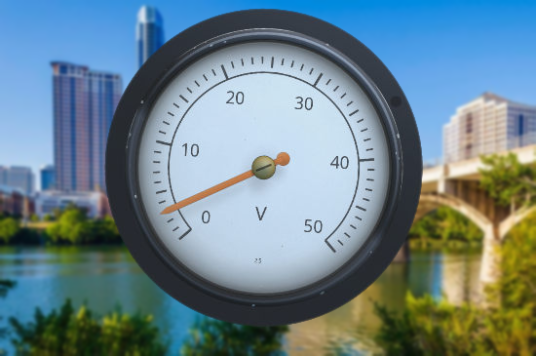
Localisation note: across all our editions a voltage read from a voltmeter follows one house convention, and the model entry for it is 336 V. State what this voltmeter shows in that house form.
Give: 3 V
